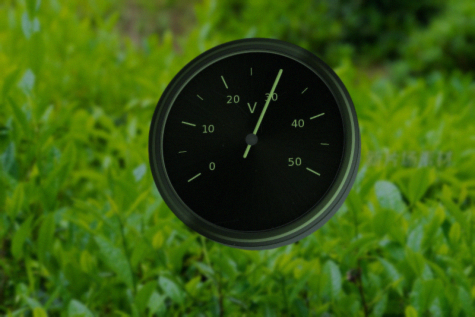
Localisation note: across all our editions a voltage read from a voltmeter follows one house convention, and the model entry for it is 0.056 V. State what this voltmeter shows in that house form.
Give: 30 V
